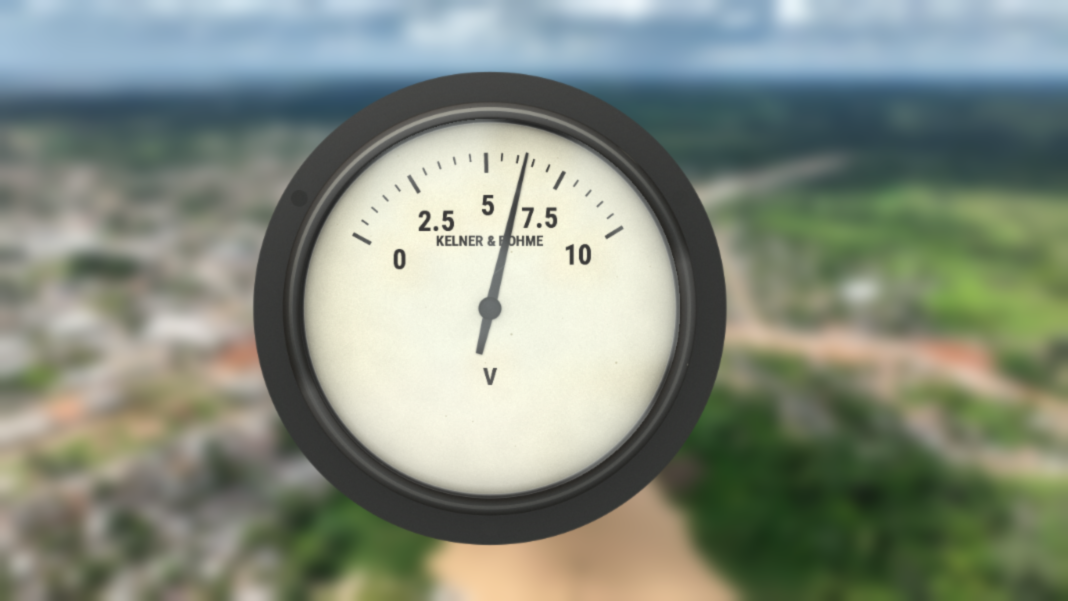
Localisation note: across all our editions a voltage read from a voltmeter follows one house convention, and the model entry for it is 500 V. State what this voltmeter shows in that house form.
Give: 6.25 V
